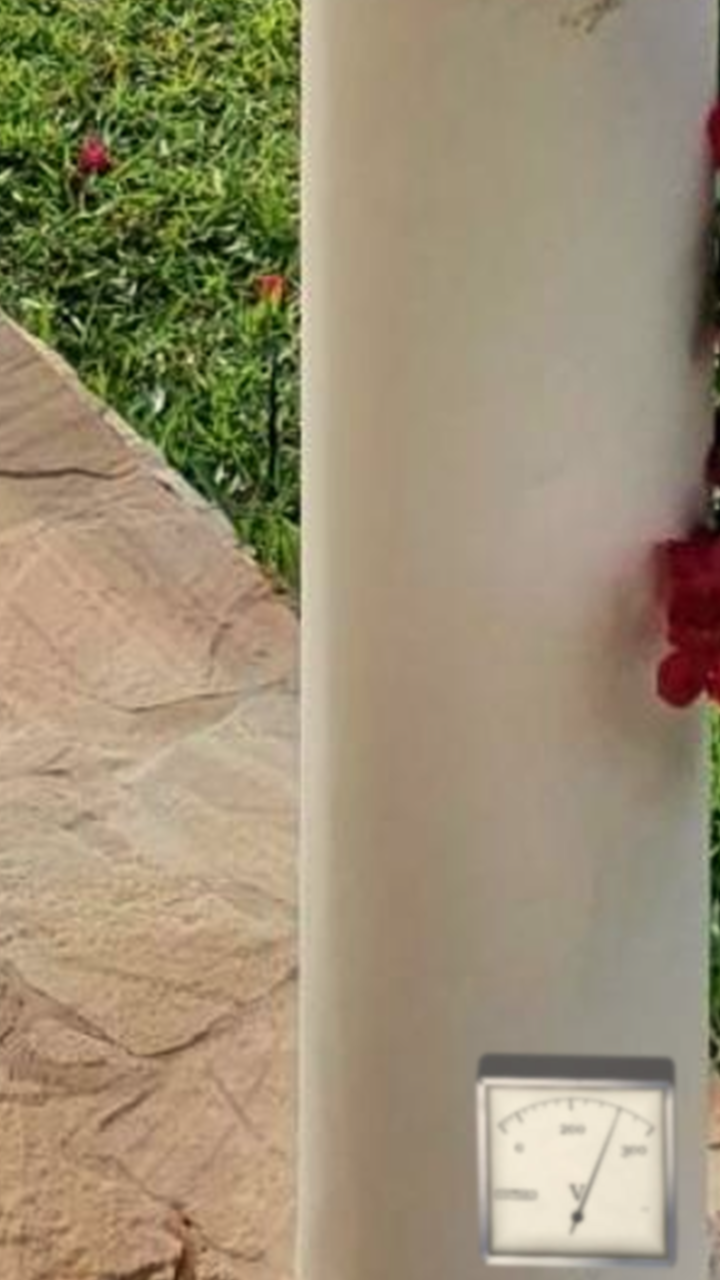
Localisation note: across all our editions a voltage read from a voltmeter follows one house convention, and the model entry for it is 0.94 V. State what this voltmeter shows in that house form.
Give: 260 V
